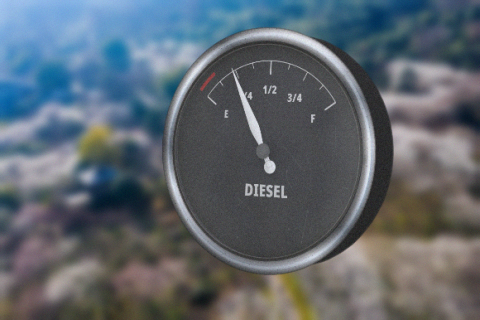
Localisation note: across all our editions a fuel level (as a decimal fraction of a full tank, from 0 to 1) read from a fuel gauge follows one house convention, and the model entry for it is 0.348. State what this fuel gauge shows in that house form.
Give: 0.25
